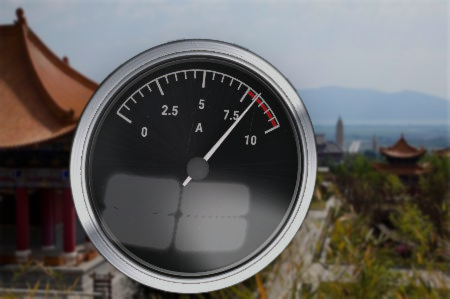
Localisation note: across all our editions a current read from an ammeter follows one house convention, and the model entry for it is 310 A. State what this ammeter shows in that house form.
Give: 8 A
